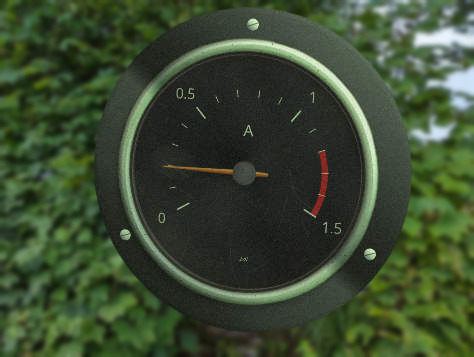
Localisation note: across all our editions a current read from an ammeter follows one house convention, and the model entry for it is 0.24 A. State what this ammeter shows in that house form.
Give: 0.2 A
